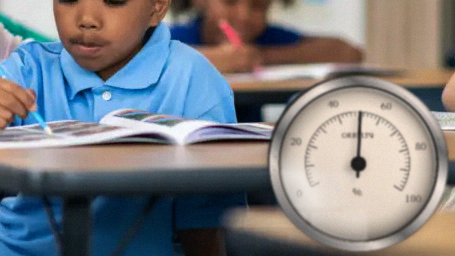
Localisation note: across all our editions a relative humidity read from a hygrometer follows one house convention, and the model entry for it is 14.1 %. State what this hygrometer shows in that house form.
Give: 50 %
